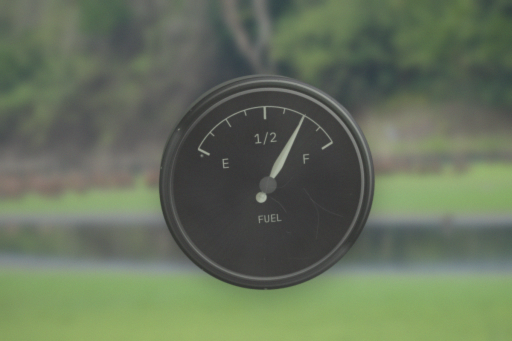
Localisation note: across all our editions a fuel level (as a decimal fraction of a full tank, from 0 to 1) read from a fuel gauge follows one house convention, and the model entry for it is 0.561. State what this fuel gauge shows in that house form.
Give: 0.75
